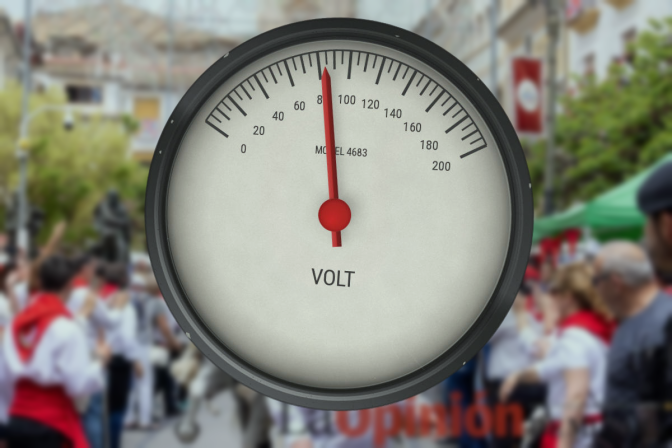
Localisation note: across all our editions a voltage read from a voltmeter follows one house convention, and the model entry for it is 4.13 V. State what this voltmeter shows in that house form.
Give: 85 V
